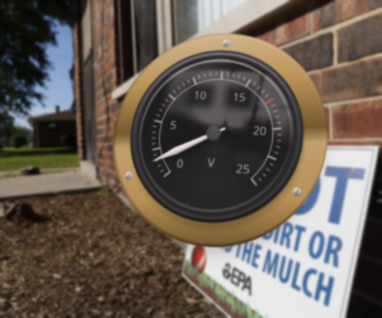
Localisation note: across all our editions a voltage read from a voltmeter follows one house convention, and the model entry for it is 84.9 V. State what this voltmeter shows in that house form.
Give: 1.5 V
